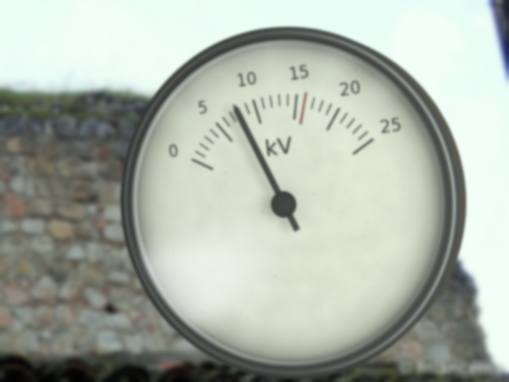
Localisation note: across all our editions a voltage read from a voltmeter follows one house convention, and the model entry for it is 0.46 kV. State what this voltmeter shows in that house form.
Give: 8 kV
